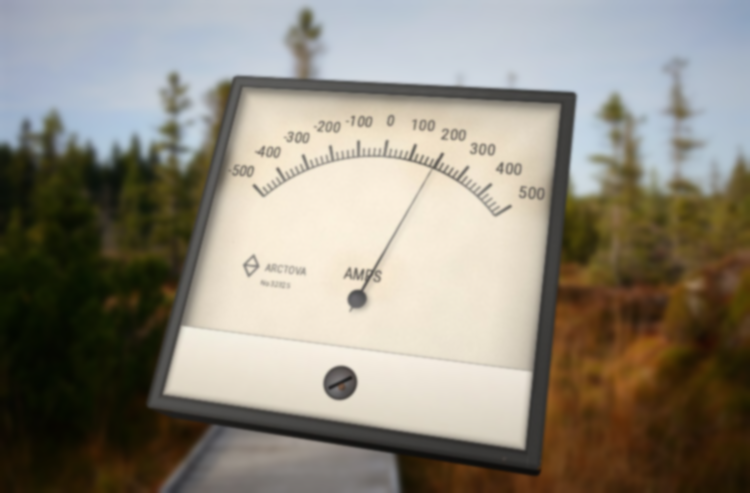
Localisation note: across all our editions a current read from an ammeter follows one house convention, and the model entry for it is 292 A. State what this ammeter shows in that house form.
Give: 200 A
